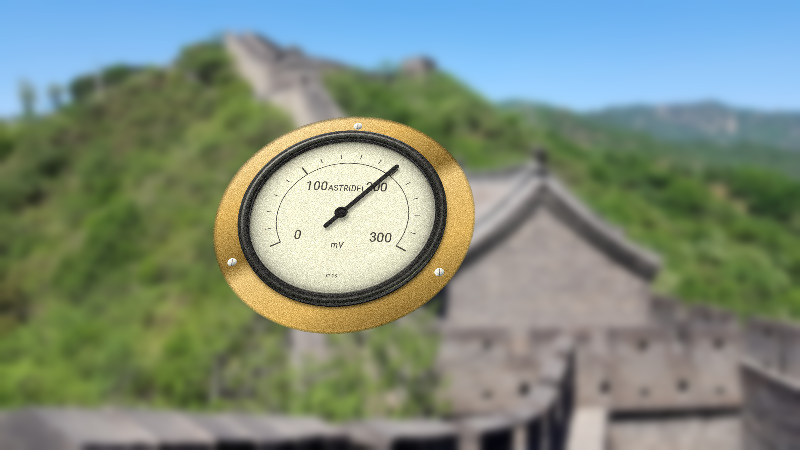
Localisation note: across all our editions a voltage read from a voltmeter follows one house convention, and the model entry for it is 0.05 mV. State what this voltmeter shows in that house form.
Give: 200 mV
